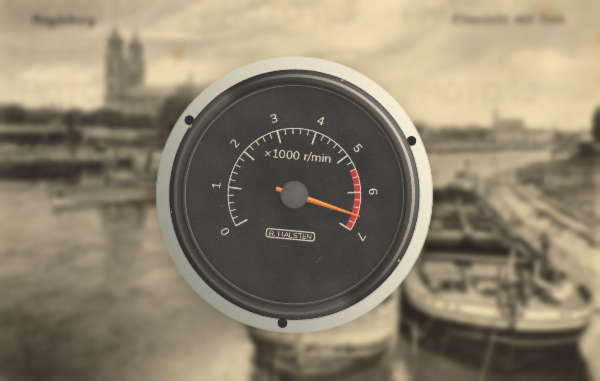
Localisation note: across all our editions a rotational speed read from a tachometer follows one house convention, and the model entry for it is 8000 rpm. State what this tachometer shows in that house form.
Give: 6600 rpm
